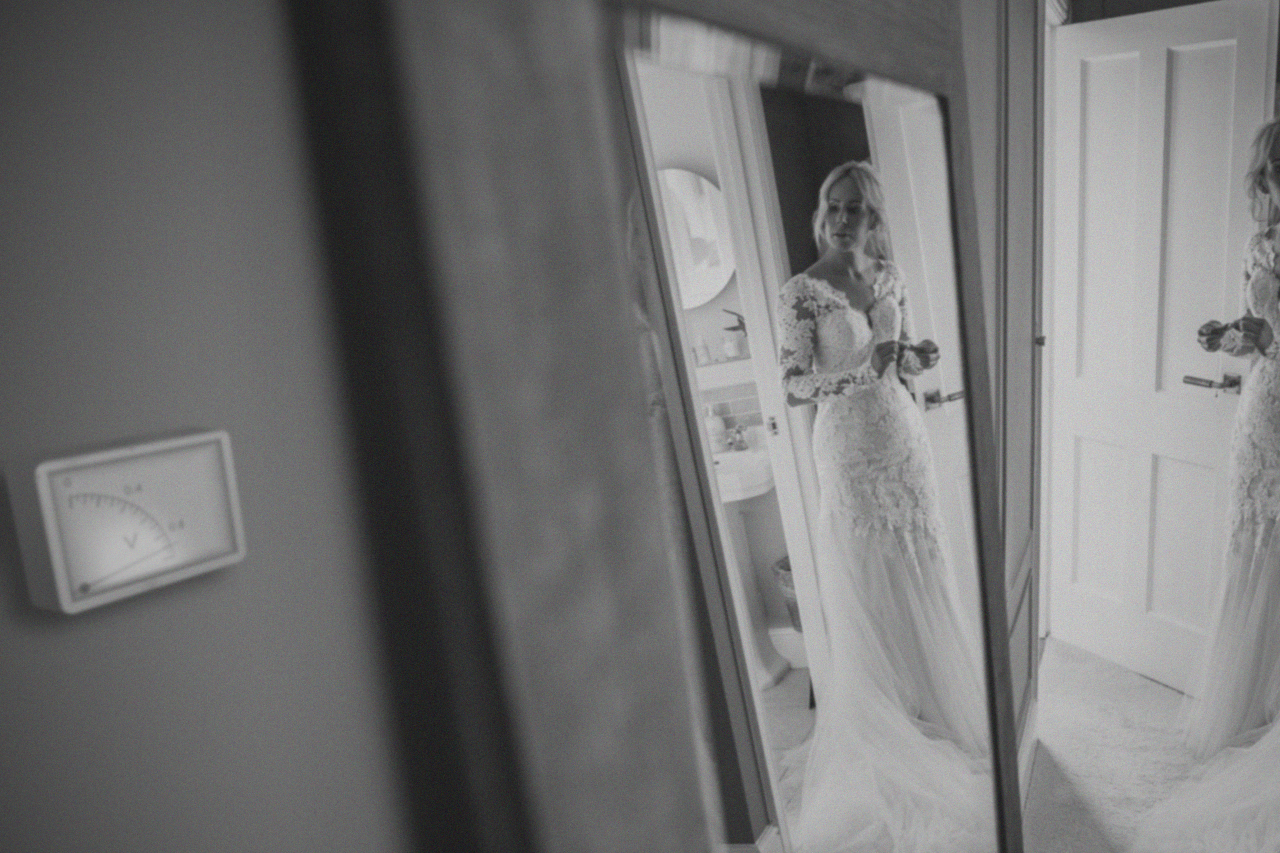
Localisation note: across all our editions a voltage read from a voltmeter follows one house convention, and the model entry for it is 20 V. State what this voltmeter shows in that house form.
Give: 0.9 V
